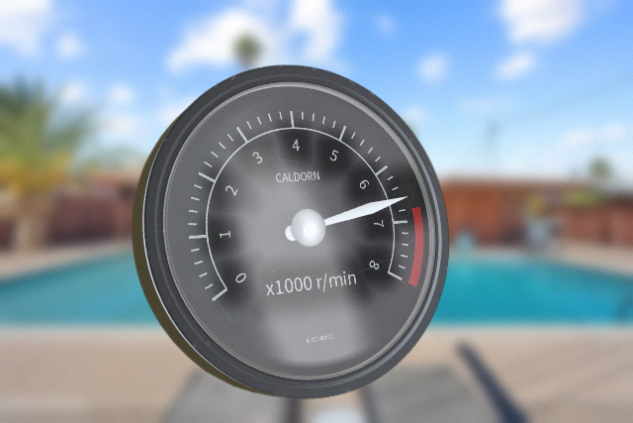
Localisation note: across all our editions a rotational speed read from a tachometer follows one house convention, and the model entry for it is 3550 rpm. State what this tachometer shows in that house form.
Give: 6600 rpm
